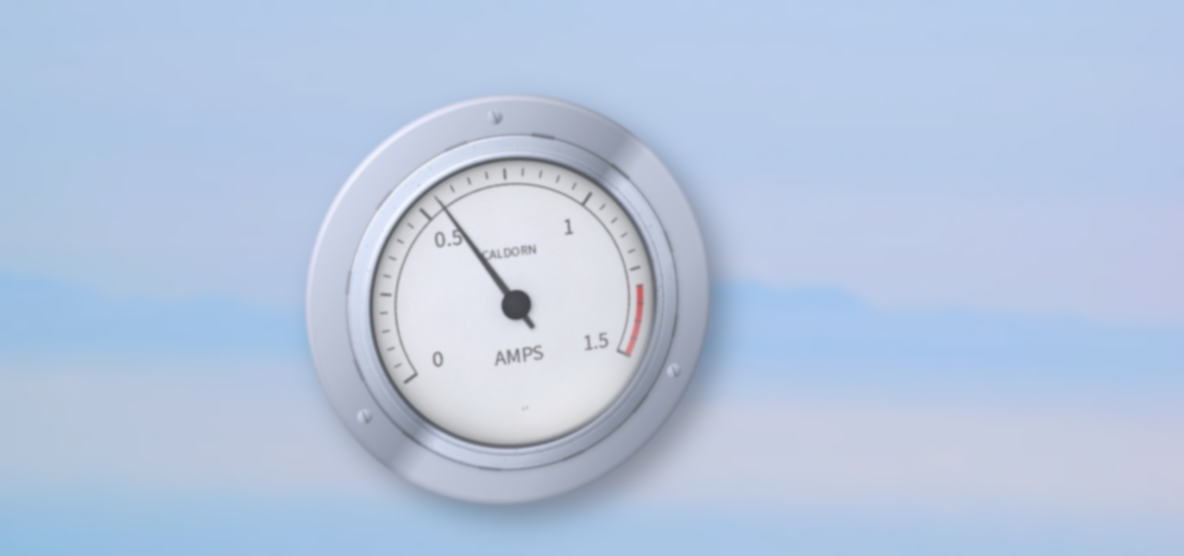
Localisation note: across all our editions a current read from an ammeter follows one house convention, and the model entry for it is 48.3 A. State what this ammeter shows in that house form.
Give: 0.55 A
